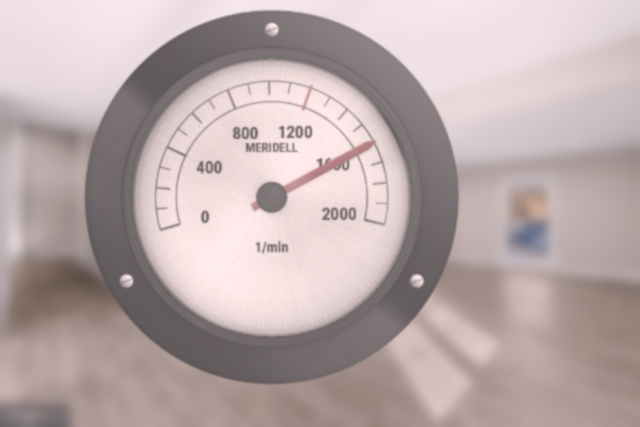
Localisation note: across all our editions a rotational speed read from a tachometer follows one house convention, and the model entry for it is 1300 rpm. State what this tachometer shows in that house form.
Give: 1600 rpm
